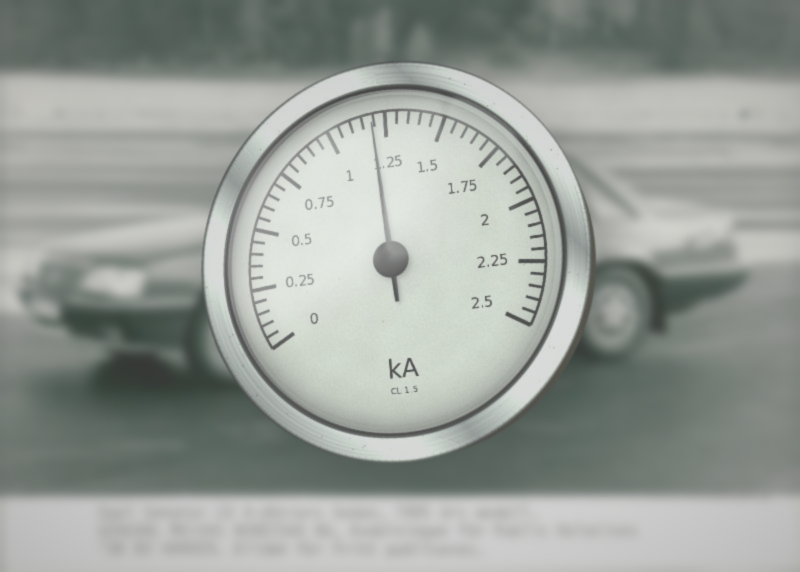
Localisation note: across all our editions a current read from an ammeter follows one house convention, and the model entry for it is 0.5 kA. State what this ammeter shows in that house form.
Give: 1.2 kA
